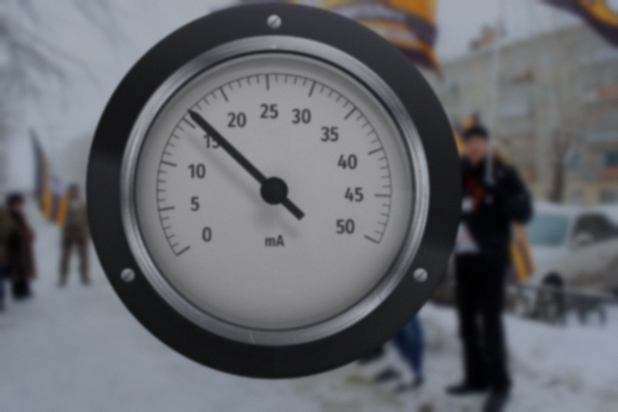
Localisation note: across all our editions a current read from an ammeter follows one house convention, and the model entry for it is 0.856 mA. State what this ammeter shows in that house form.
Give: 16 mA
